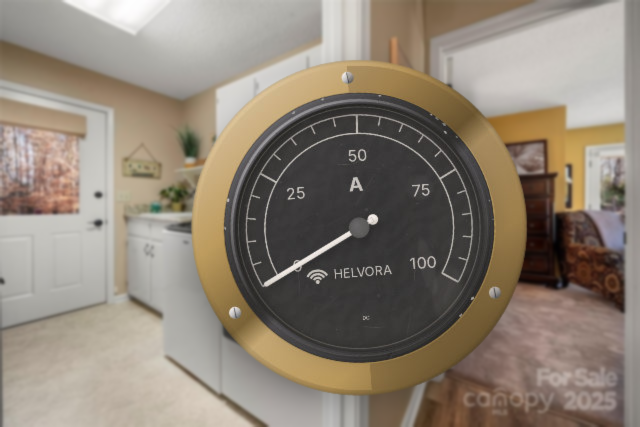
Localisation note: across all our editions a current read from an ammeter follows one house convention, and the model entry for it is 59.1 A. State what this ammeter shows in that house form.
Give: 0 A
